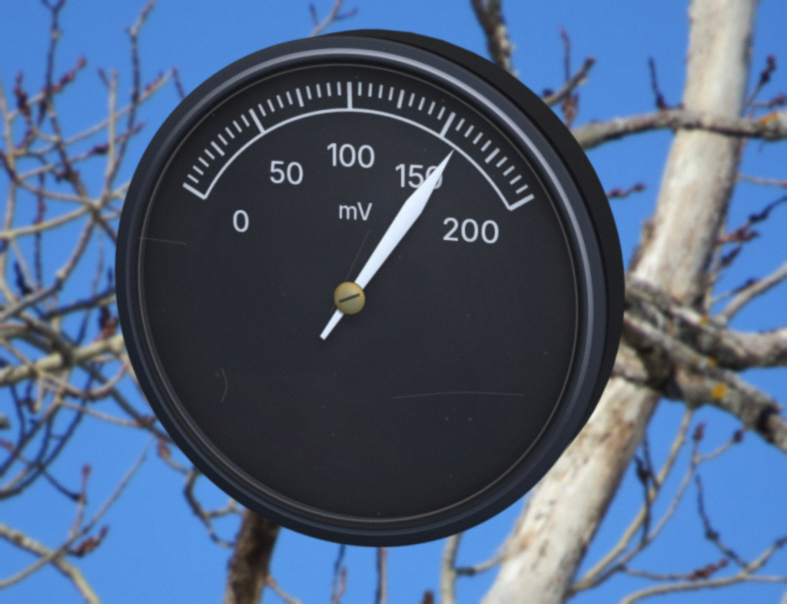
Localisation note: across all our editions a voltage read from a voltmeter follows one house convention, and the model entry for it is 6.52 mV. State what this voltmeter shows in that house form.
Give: 160 mV
